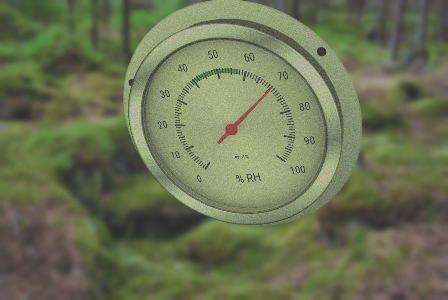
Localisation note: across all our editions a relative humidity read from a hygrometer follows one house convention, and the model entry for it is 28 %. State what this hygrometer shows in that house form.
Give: 70 %
